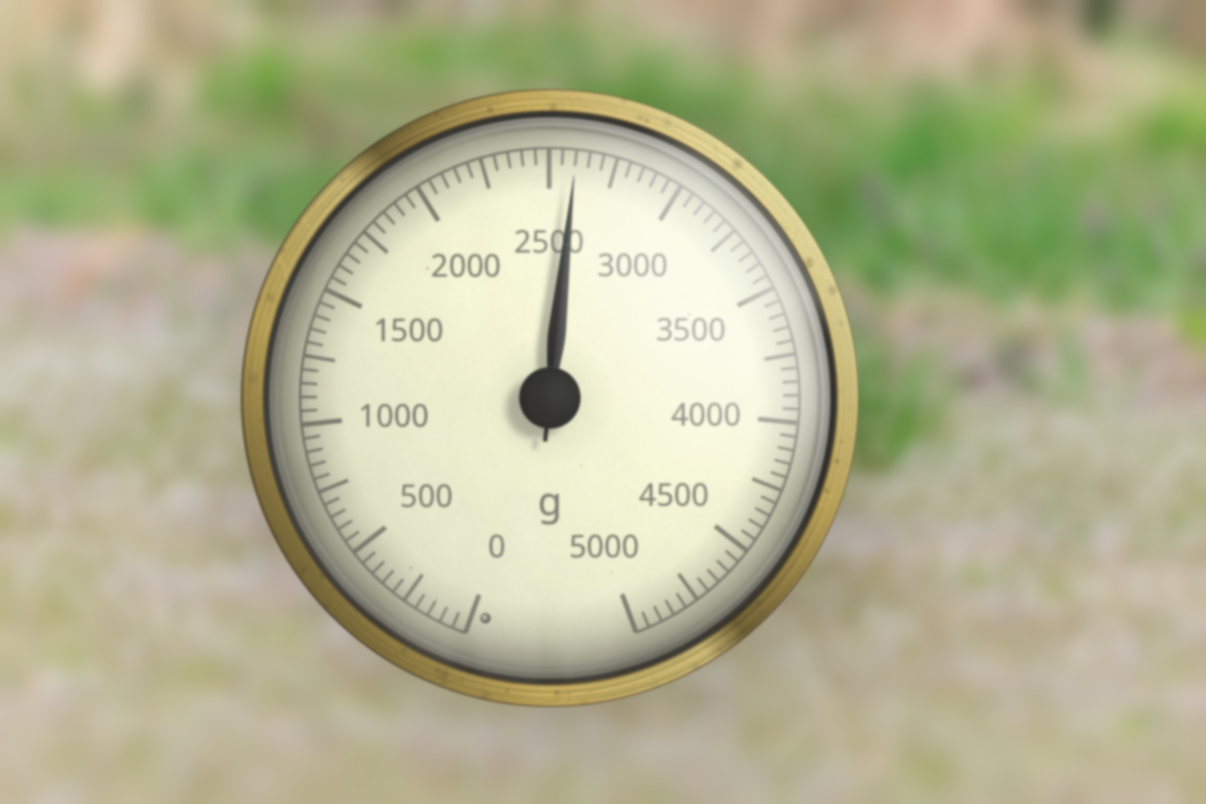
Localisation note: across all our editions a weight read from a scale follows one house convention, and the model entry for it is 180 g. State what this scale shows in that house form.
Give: 2600 g
